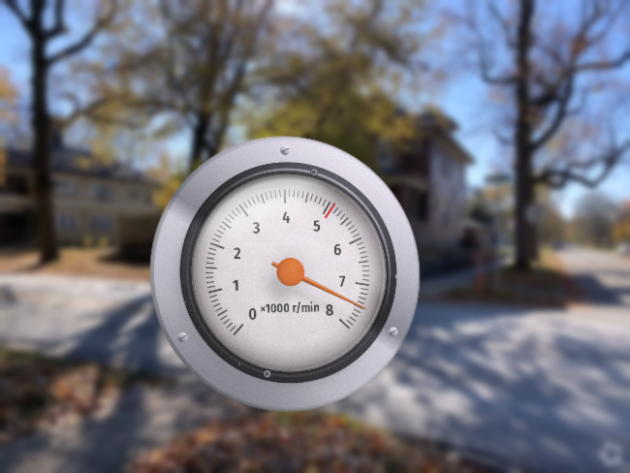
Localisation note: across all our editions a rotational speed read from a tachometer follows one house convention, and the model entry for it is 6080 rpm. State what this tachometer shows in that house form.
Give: 7500 rpm
